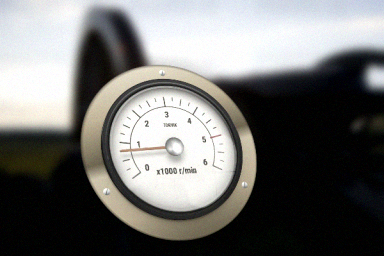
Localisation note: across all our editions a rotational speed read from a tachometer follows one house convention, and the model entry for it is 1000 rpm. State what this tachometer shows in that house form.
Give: 750 rpm
